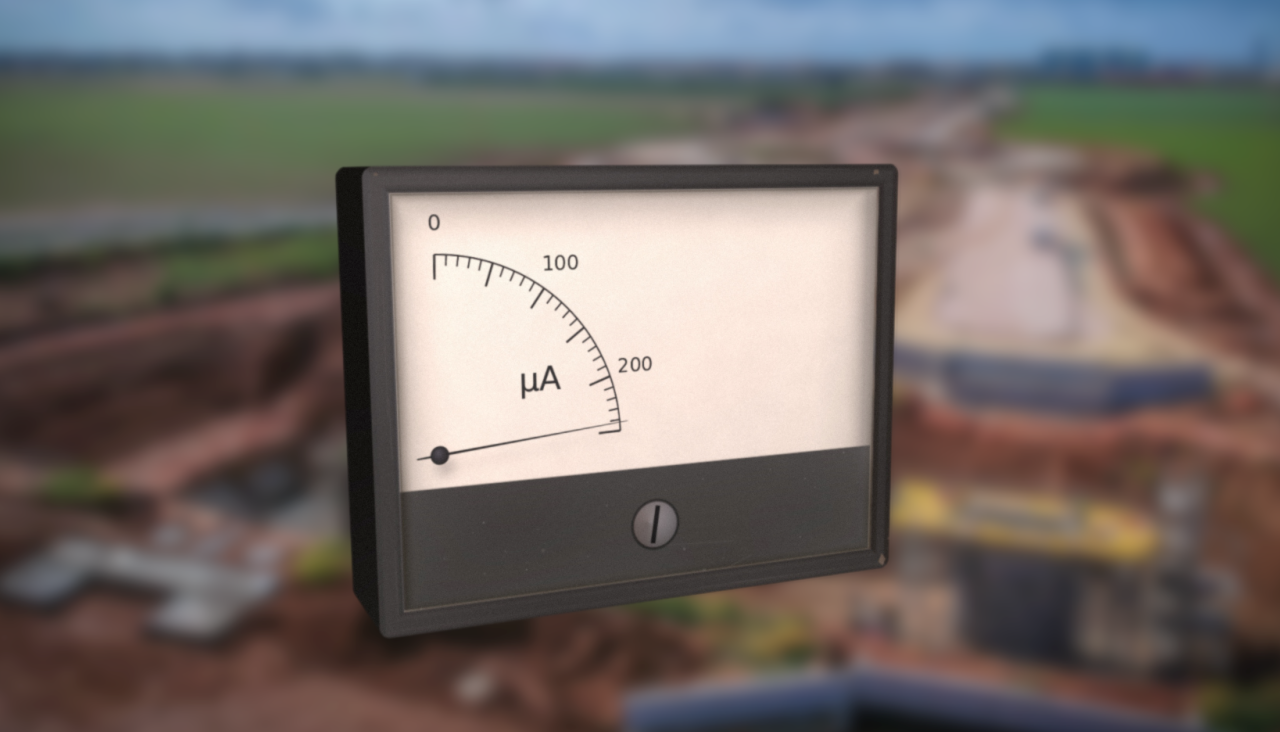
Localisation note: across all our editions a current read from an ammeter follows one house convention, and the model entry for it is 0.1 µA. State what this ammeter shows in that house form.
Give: 240 µA
